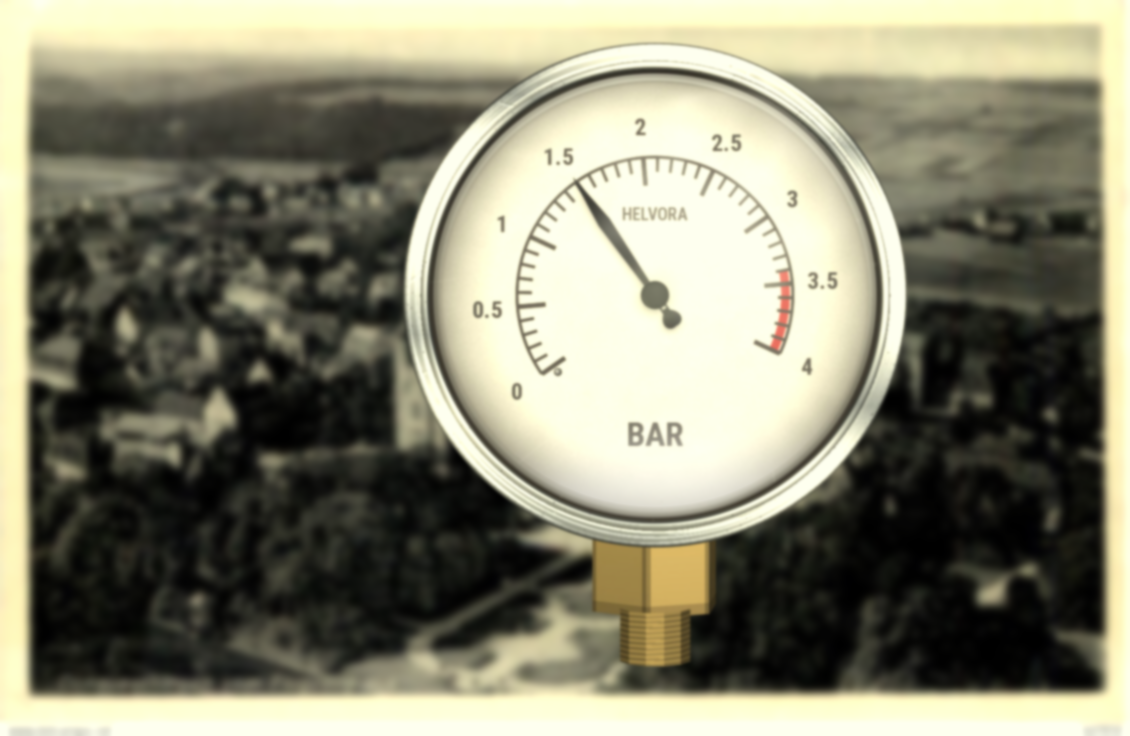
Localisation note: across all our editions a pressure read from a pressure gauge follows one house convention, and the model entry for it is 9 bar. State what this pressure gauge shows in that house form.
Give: 1.5 bar
